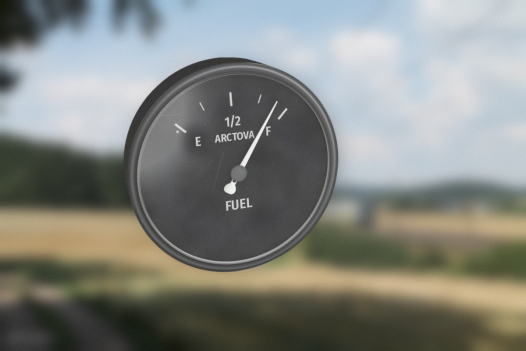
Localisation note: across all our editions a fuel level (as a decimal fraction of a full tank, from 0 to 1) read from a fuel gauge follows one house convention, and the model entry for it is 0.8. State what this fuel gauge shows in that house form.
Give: 0.875
